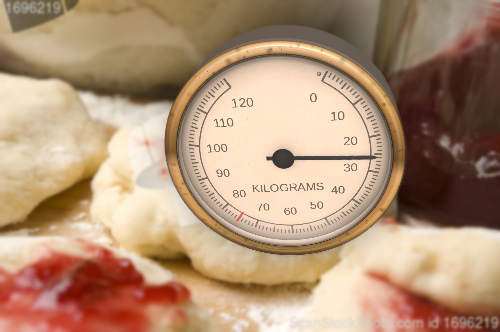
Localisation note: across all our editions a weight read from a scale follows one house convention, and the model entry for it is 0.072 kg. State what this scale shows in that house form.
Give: 25 kg
